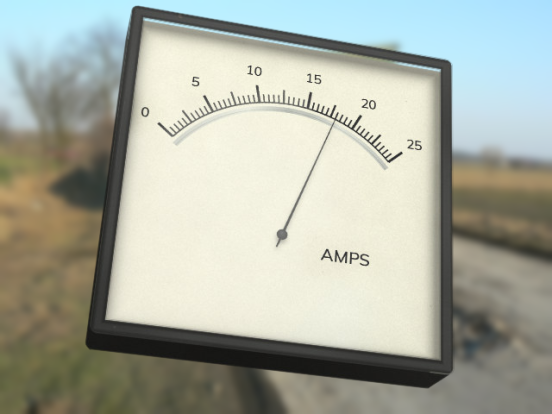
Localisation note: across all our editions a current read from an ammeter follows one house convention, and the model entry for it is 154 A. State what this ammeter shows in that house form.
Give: 18 A
